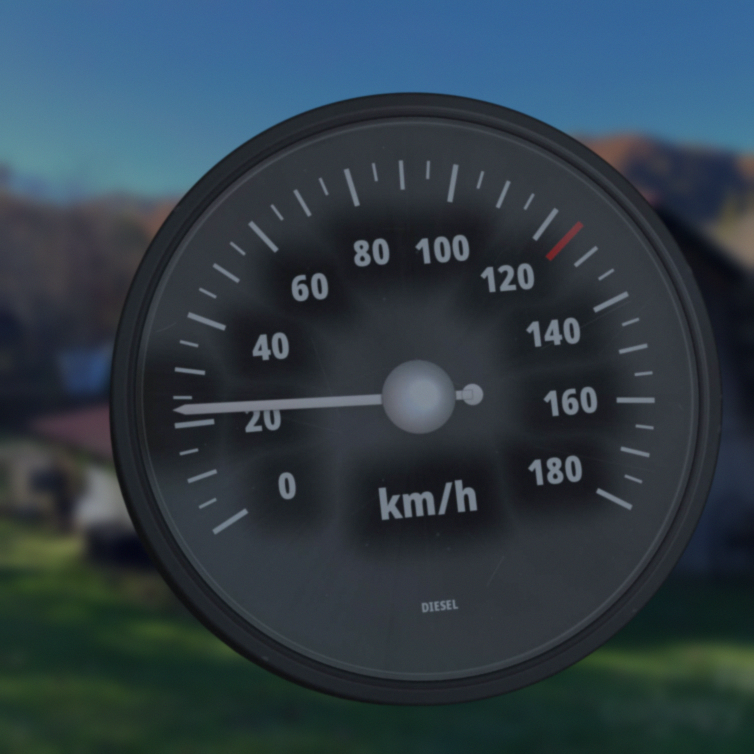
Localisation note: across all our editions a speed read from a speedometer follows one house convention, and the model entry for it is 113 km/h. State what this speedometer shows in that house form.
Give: 22.5 km/h
